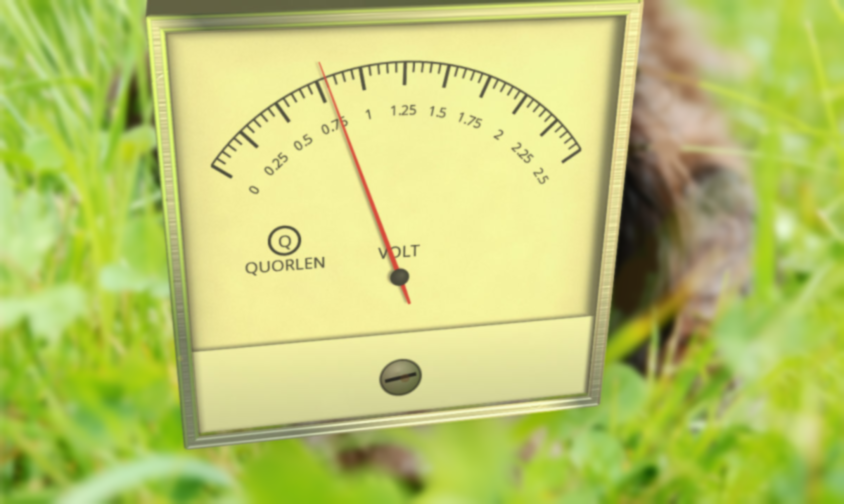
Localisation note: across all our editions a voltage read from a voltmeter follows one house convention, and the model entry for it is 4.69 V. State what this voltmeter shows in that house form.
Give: 0.8 V
